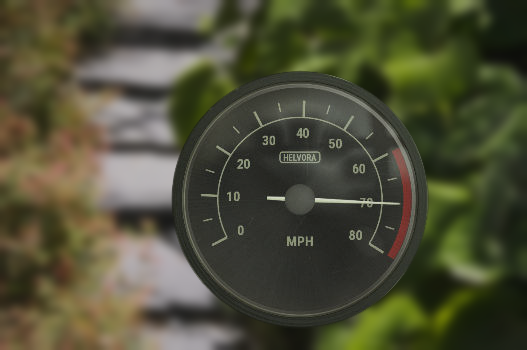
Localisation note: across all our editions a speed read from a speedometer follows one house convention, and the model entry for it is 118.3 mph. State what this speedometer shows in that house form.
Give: 70 mph
